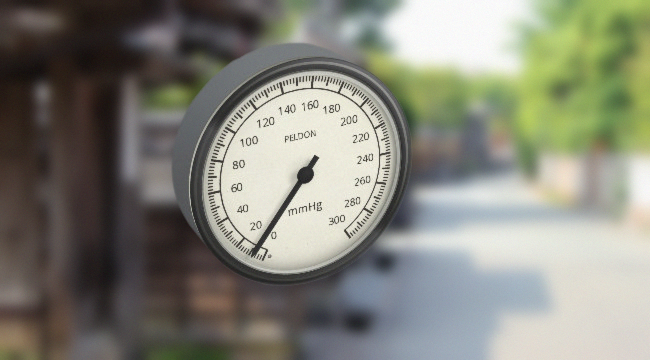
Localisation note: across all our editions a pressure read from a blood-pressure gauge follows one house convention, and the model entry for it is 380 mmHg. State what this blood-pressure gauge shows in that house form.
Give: 10 mmHg
